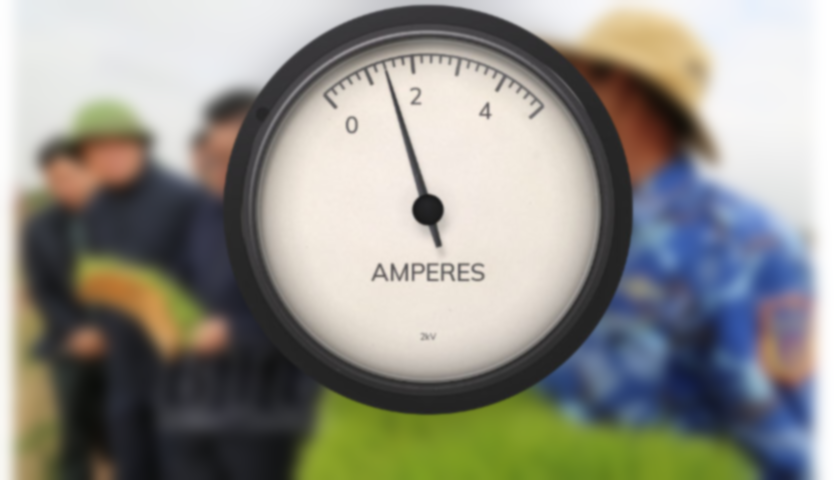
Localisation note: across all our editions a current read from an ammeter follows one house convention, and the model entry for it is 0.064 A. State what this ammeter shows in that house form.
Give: 1.4 A
